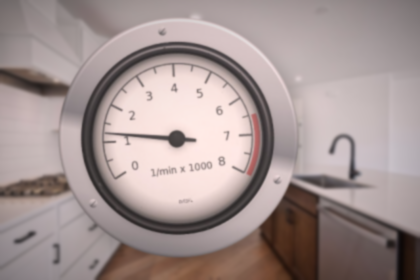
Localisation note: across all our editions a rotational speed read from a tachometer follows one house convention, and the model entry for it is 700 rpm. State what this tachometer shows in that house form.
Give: 1250 rpm
